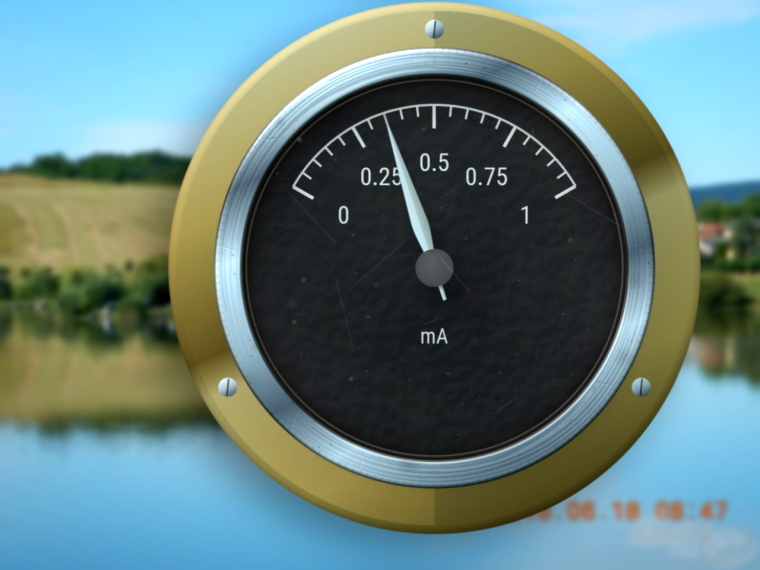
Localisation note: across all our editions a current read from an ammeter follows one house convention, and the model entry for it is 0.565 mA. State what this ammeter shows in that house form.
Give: 0.35 mA
